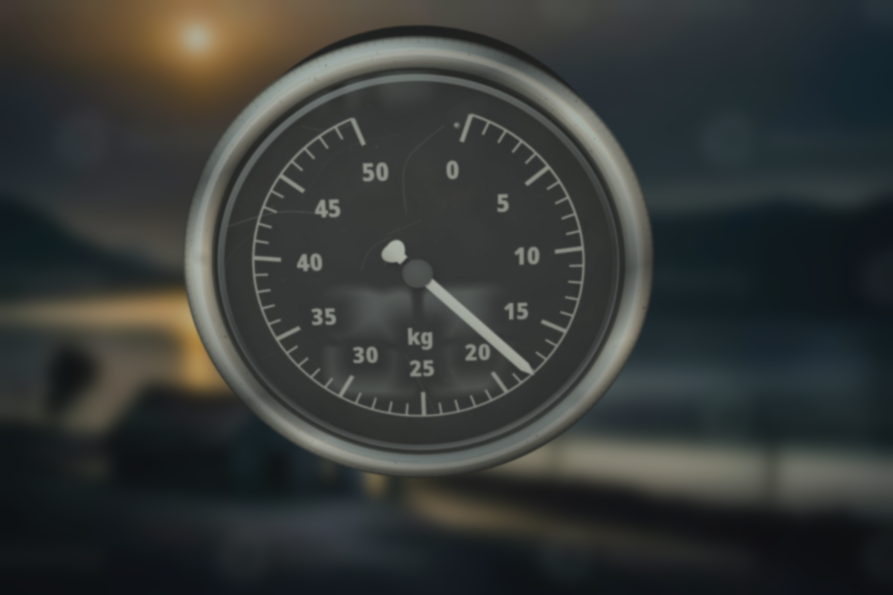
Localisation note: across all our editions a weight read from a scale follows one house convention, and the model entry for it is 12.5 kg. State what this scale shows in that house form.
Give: 18 kg
